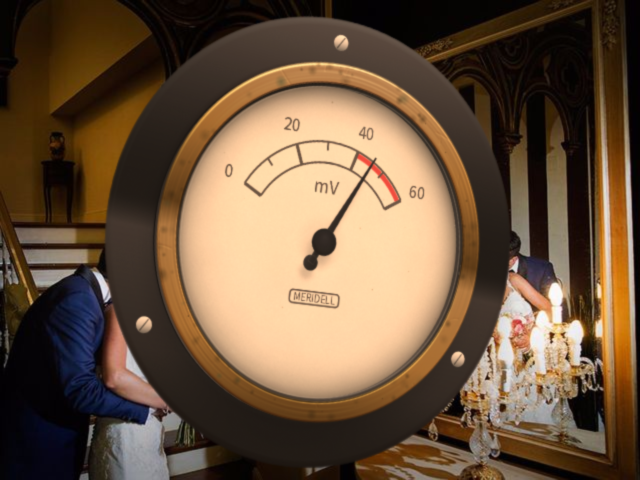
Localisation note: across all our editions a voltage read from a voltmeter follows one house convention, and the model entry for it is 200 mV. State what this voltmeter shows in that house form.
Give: 45 mV
